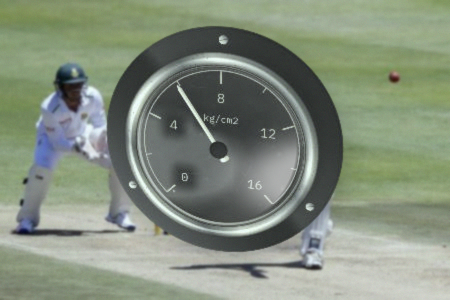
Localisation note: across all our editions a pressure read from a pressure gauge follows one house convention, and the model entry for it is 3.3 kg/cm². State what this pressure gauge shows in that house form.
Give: 6 kg/cm²
